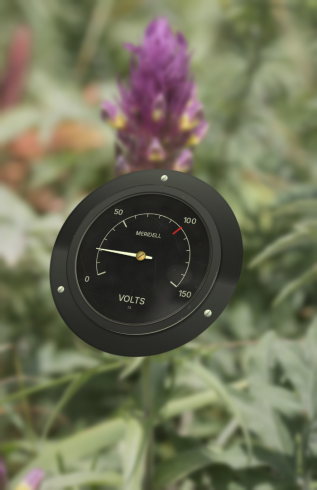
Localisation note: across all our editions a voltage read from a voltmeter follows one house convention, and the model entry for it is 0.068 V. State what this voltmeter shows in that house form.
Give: 20 V
